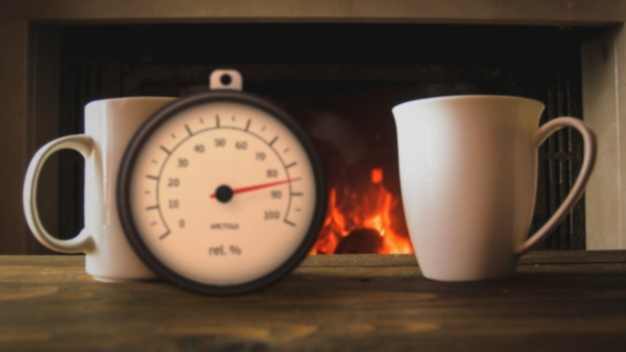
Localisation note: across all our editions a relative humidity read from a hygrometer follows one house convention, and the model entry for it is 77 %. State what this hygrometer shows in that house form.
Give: 85 %
